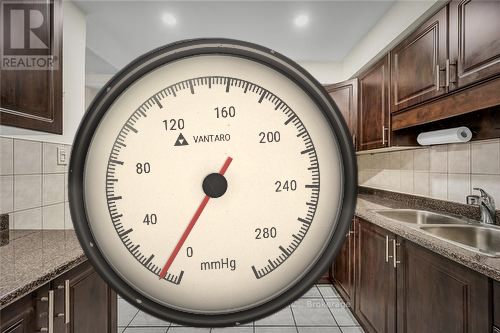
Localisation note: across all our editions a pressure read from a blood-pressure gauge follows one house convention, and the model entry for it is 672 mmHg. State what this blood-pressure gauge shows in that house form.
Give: 10 mmHg
